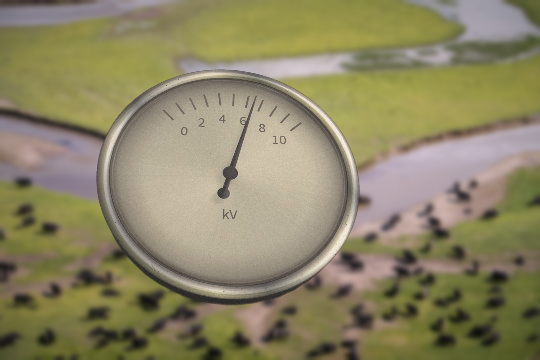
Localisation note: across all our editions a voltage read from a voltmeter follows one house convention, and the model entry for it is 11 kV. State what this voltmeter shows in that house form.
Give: 6.5 kV
